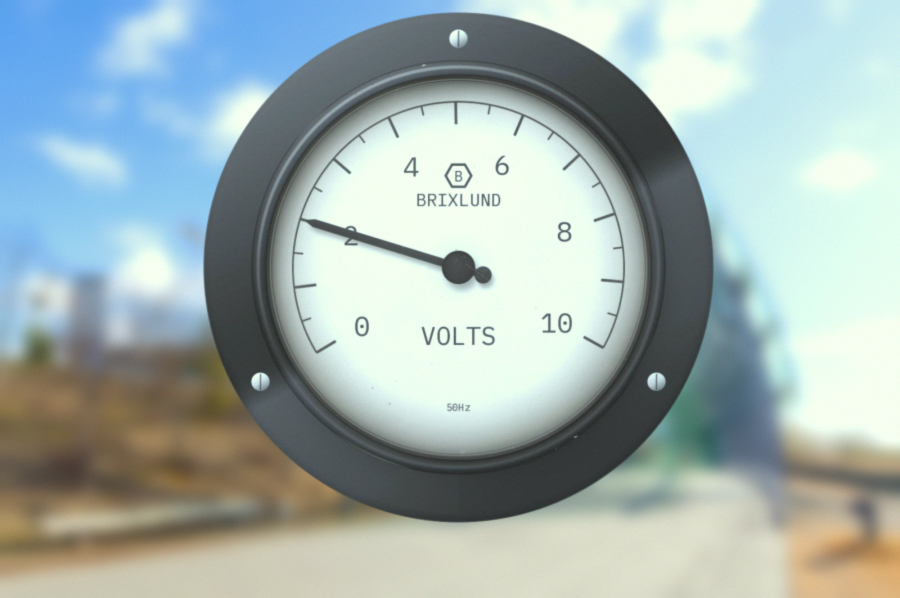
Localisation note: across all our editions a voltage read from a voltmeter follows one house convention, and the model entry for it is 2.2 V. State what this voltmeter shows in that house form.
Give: 2 V
